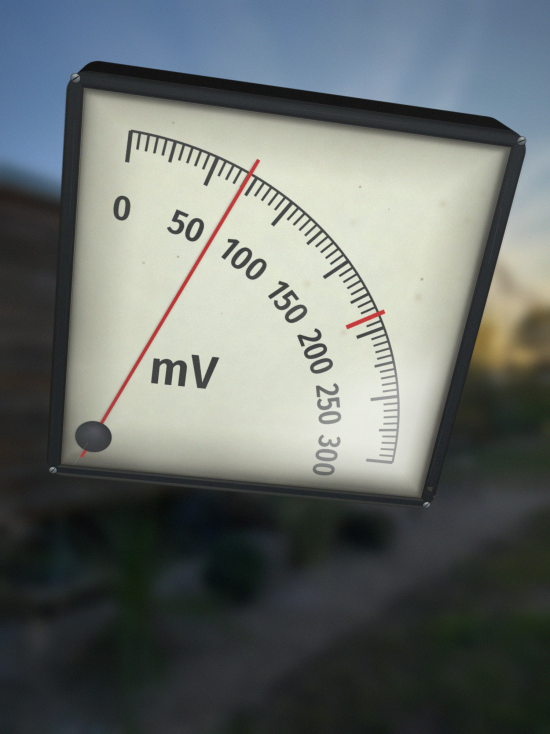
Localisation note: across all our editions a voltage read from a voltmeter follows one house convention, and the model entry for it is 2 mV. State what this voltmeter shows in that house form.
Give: 70 mV
